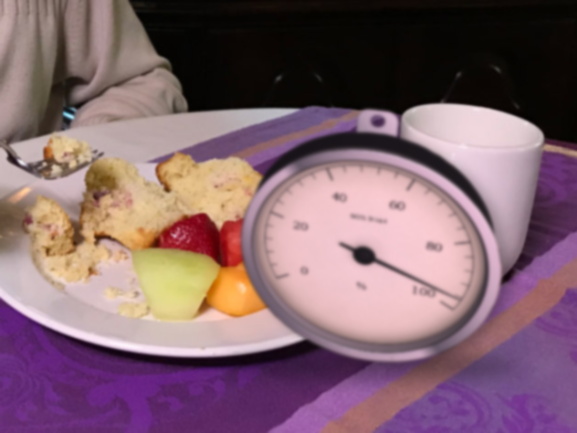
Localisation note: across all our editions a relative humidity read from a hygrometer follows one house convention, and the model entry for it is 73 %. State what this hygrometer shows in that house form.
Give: 96 %
